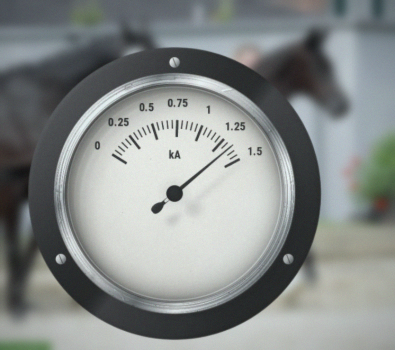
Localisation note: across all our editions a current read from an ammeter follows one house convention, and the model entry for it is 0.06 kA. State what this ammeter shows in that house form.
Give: 1.35 kA
